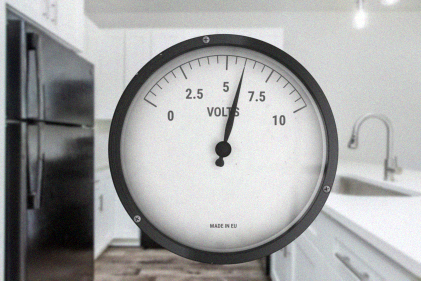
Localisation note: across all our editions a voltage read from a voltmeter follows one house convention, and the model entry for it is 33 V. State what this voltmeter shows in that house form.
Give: 6 V
